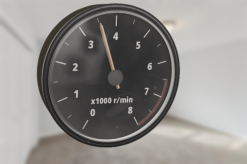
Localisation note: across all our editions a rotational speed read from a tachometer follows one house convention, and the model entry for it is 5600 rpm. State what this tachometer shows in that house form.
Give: 3500 rpm
